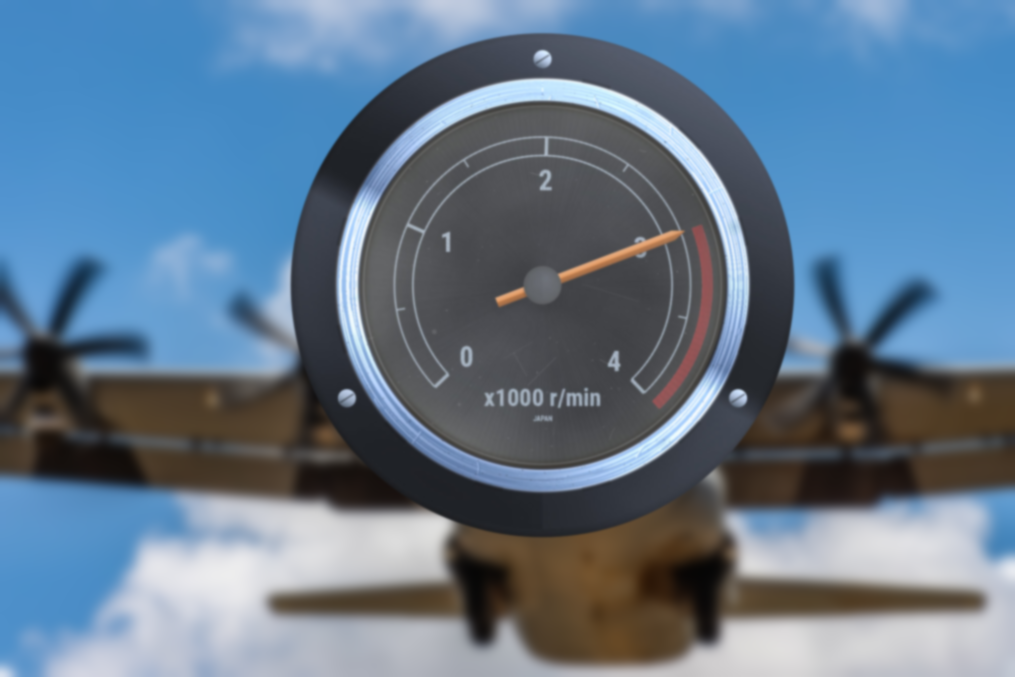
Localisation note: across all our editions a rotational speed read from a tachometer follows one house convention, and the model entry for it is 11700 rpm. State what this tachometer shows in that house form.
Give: 3000 rpm
